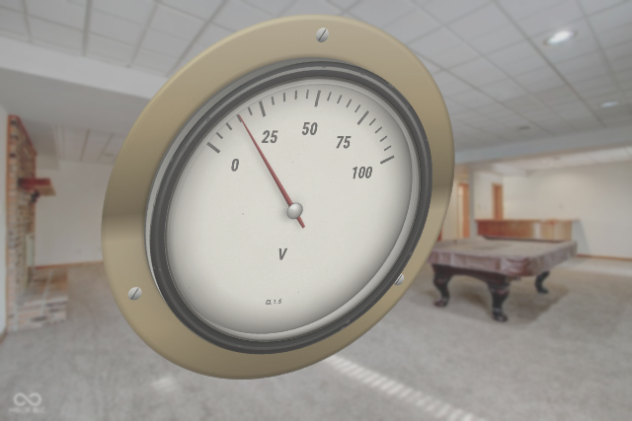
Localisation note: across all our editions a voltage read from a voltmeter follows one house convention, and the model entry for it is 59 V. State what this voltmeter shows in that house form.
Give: 15 V
